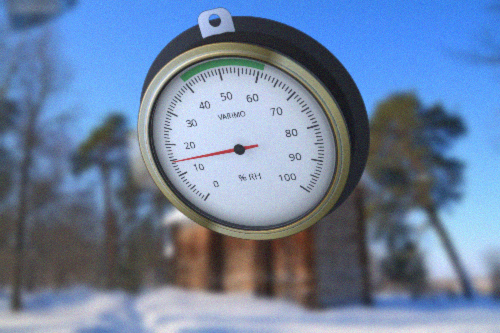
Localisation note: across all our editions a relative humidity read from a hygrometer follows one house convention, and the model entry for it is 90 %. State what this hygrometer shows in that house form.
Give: 15 %
